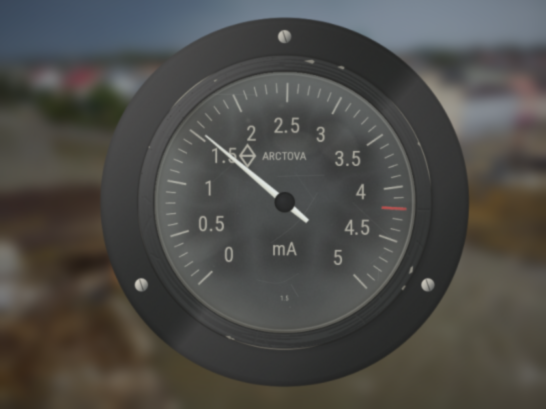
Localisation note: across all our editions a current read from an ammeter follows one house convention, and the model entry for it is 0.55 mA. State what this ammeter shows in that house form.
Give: 1.55 mA
